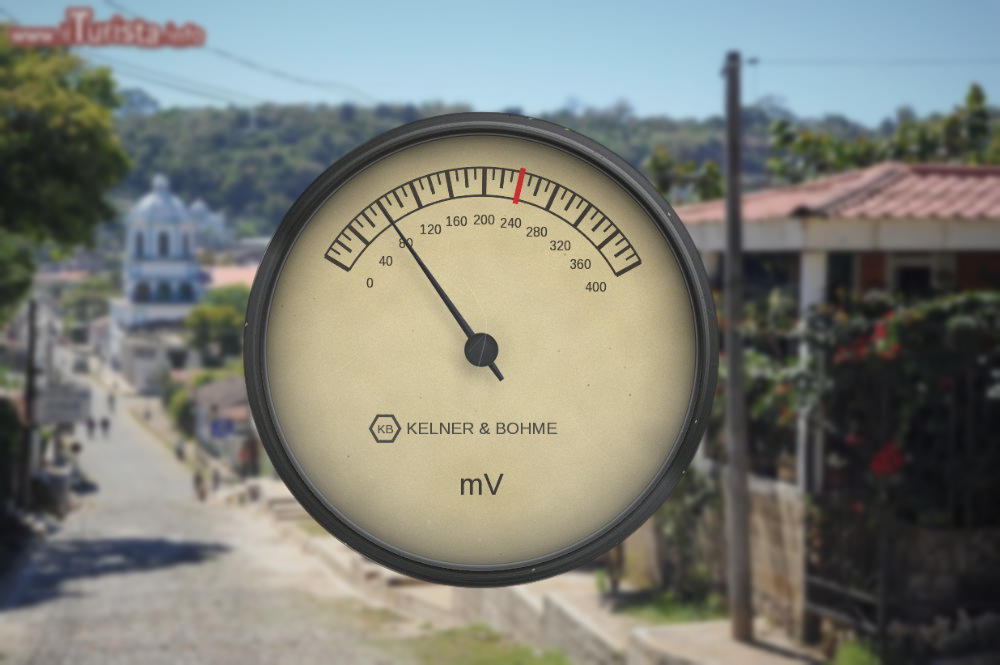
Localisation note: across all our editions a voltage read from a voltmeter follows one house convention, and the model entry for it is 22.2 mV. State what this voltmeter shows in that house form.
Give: 80 mV
